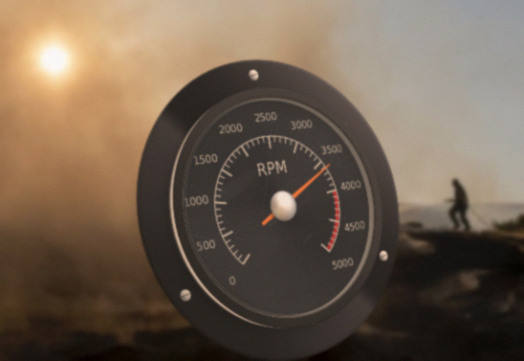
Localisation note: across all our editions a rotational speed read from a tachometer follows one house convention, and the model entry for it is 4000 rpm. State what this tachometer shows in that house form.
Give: 3600 rpm
